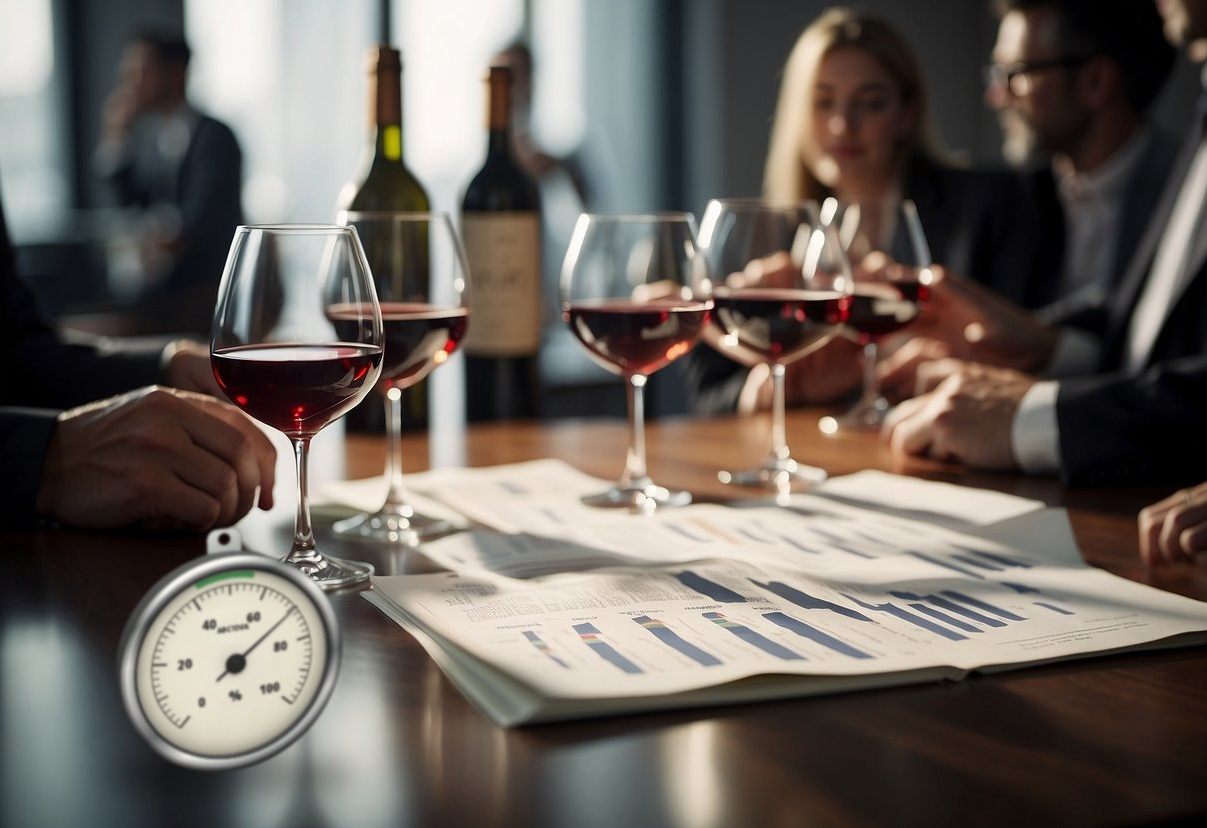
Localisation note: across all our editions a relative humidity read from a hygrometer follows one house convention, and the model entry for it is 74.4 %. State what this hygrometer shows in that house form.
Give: 70 %
